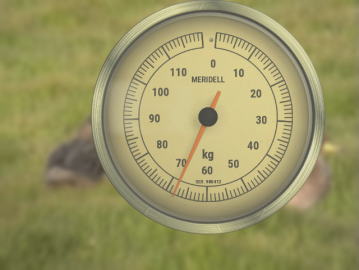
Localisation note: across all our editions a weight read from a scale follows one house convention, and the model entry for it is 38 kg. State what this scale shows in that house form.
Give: 68 kg
